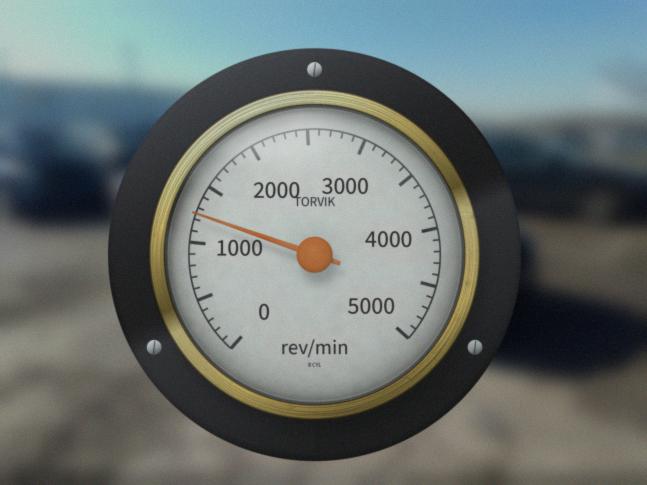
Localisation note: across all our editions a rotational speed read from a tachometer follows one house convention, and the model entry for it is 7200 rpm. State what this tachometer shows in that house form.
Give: 1250 rpm
